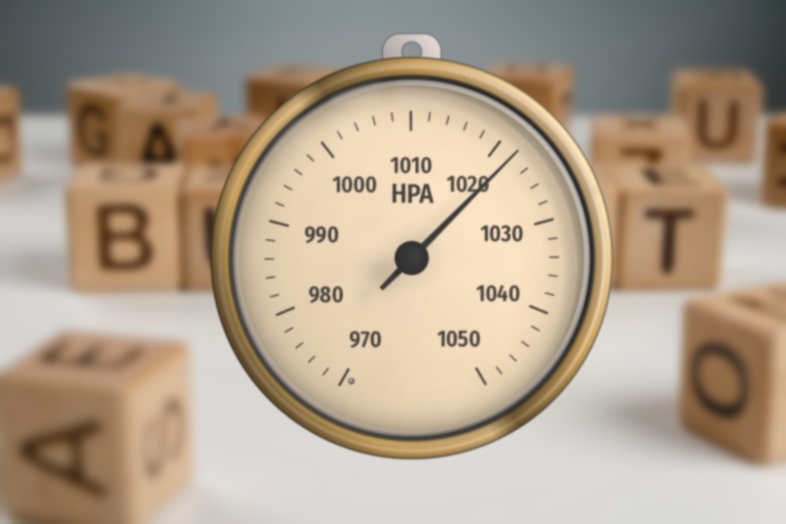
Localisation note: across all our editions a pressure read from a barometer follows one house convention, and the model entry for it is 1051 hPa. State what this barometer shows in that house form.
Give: 1022 hPa
